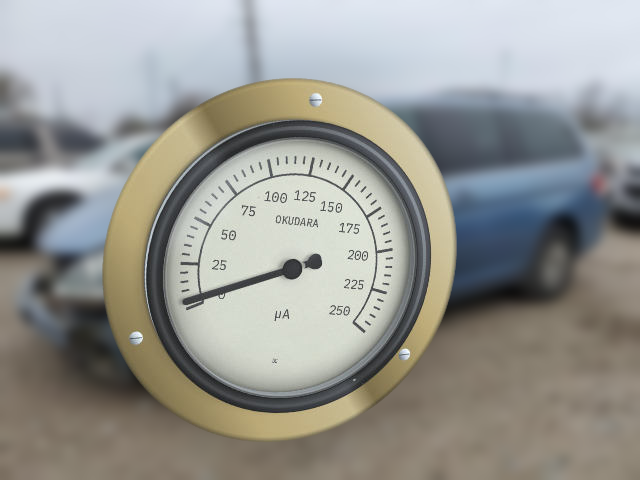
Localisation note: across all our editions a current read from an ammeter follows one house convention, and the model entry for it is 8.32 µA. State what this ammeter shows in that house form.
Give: 5 µA
